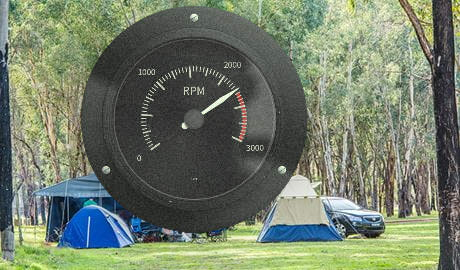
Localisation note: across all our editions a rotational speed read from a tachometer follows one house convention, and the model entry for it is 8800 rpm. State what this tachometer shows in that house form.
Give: 2250 rpm
